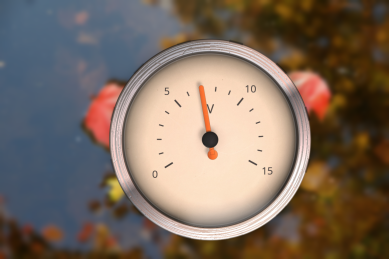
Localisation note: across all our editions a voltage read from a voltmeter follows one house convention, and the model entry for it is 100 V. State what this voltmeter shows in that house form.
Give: 7 V
